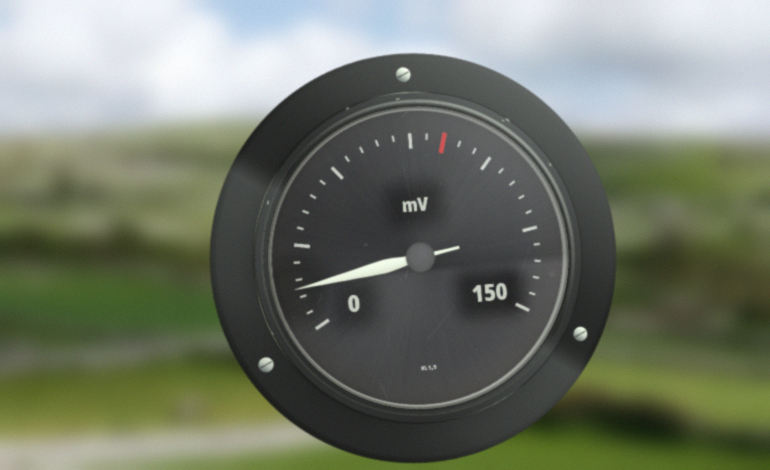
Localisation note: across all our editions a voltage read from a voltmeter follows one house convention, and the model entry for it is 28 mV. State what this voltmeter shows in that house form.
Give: 12.5 mV
